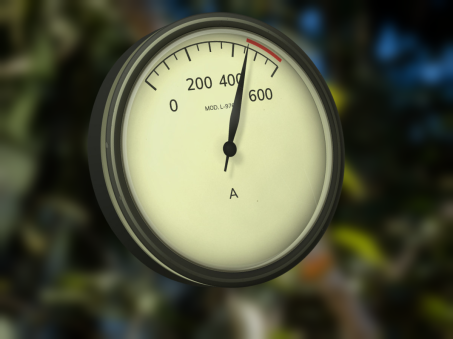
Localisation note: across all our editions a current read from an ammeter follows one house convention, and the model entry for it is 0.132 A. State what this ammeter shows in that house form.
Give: 450 A
